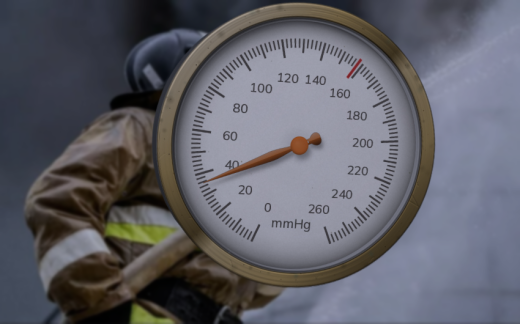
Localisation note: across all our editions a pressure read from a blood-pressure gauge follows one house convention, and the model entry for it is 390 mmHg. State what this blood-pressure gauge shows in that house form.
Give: 36 mmHg
